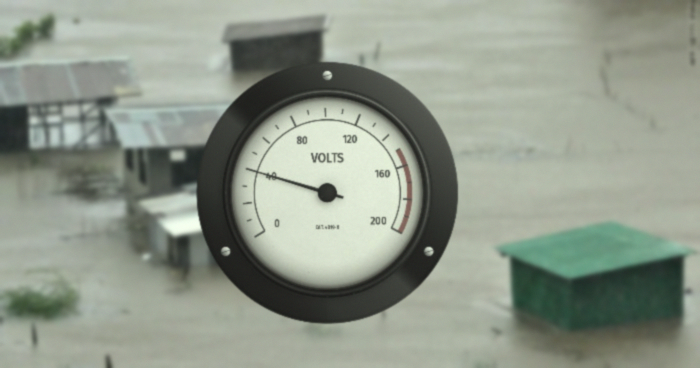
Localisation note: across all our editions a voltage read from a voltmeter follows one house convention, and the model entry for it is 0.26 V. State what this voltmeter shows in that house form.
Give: 40 V
